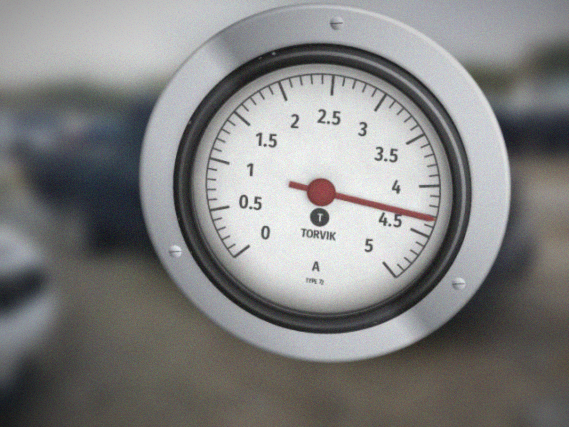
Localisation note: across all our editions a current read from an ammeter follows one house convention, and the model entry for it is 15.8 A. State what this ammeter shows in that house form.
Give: 4.3 A
